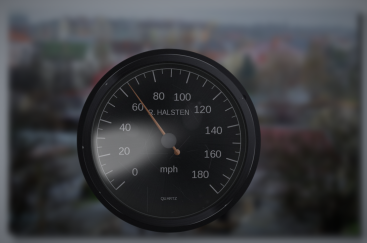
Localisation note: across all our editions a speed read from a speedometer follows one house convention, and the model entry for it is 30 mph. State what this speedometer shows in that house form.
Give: 65 mph
